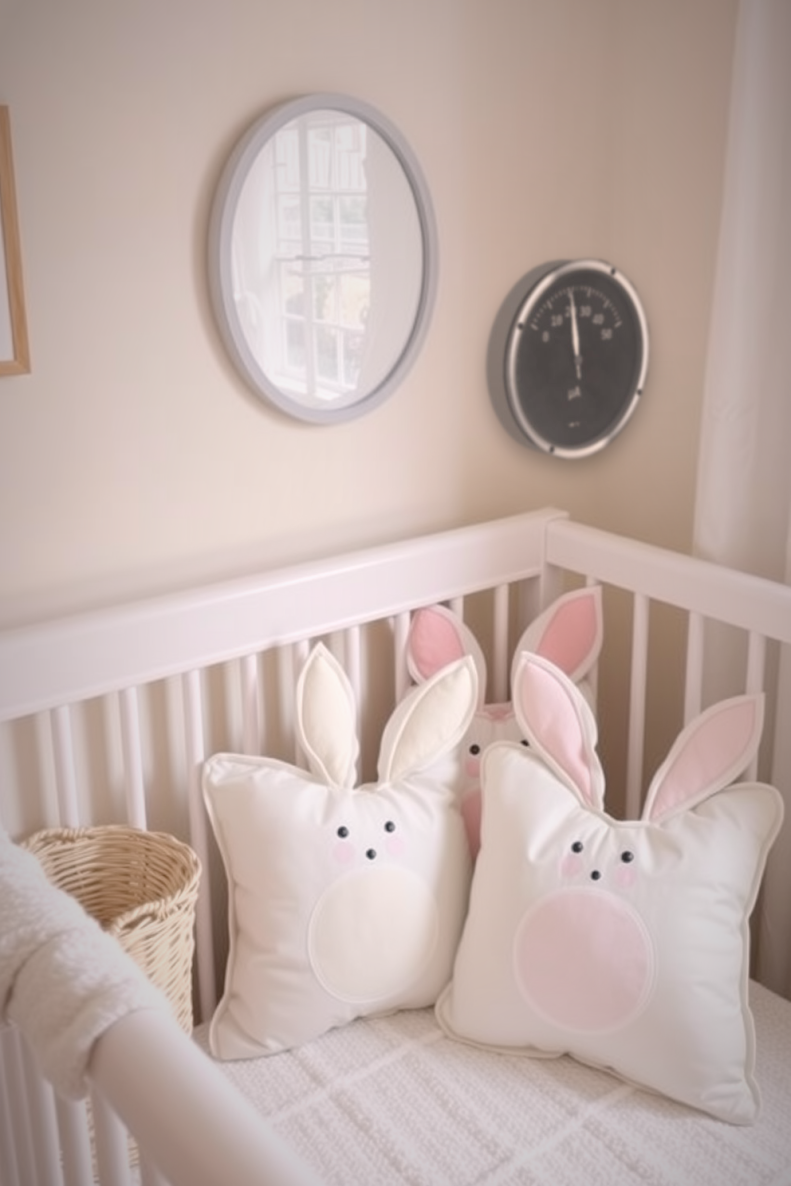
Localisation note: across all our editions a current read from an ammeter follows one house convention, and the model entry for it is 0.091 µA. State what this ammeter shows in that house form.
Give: 20 µA
